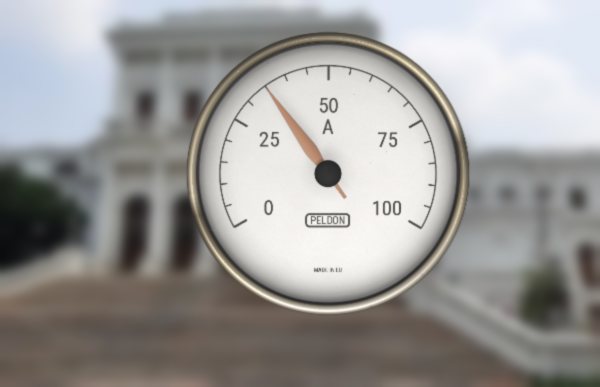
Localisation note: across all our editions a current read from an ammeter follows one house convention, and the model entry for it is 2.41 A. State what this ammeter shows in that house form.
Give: 35 A
